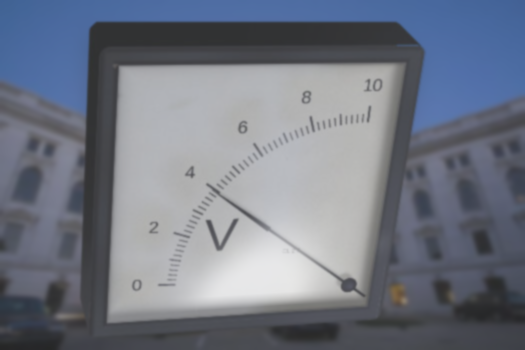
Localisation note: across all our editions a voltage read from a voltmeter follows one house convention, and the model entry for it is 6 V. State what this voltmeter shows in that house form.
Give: 4 V
